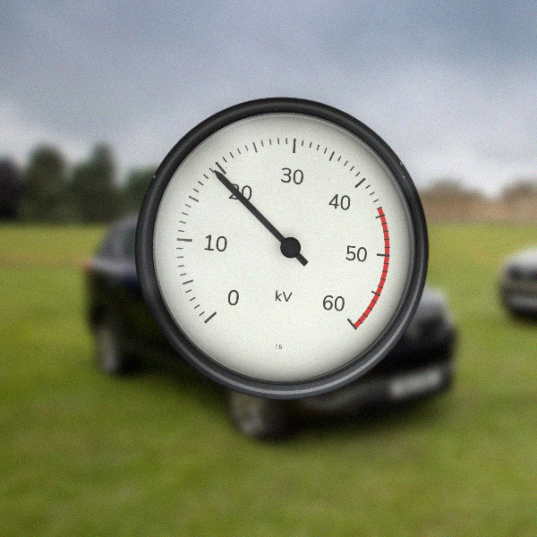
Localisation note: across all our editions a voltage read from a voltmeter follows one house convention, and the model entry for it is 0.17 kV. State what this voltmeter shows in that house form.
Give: 19 kV
